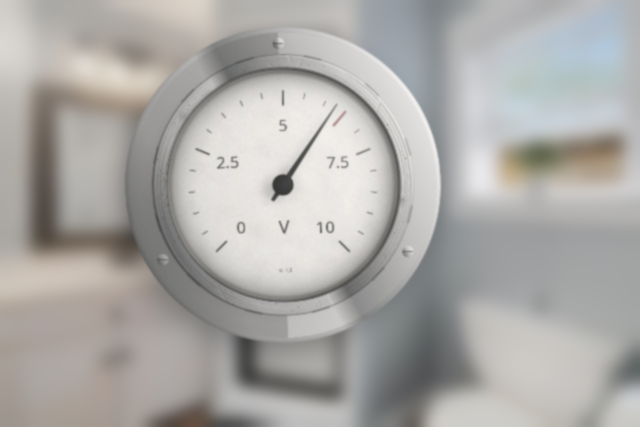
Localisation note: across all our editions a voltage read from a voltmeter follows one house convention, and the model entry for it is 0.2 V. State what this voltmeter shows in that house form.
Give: 6.25 V
